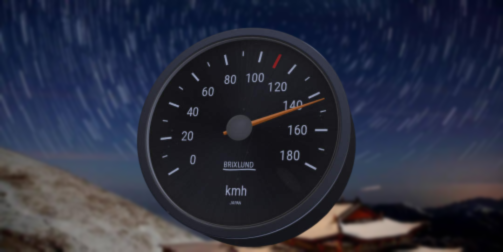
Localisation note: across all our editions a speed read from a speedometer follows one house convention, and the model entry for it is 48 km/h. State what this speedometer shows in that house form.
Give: 145 km/h
